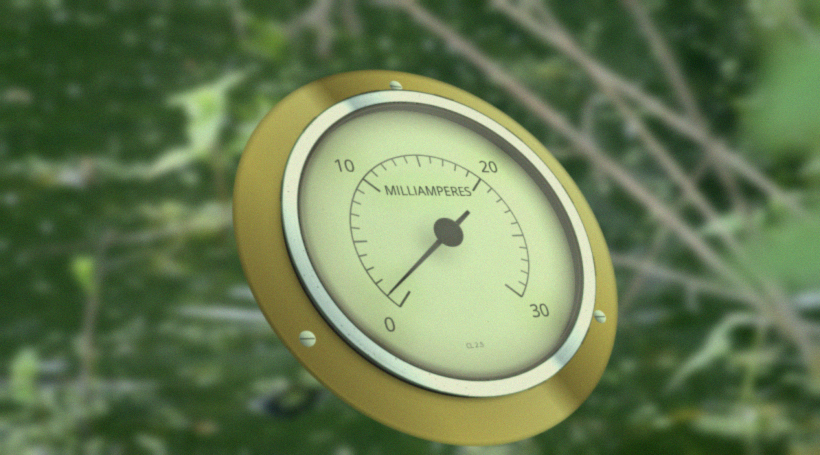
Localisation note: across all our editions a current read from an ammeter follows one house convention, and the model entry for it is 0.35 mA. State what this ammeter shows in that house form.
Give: 1 mA
